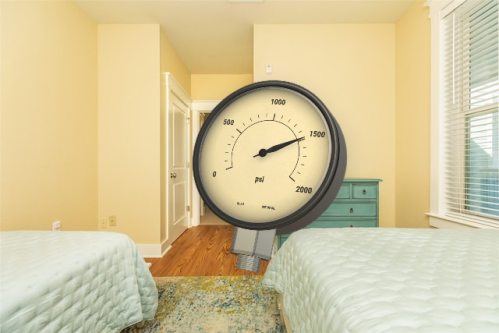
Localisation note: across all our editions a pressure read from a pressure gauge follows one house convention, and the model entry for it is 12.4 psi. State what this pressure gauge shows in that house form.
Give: 1500 psi
